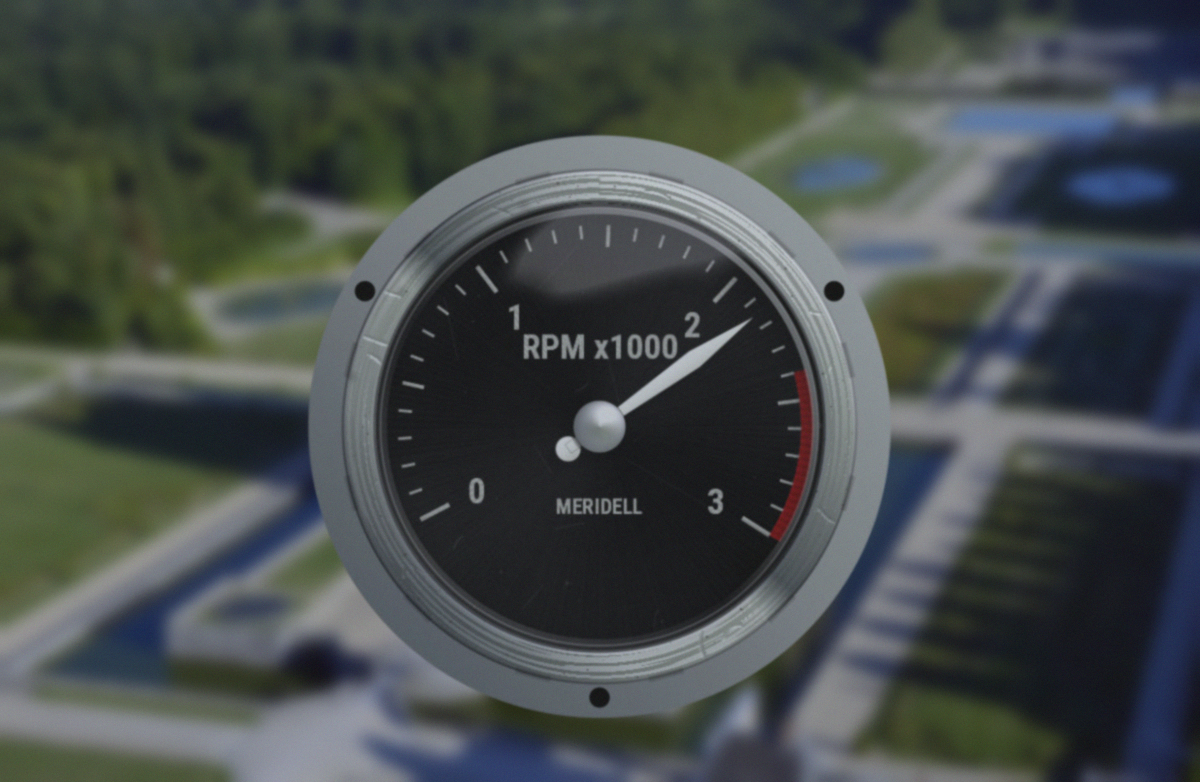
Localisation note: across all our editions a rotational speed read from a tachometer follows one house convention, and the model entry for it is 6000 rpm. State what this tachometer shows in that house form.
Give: 2150 rpm
